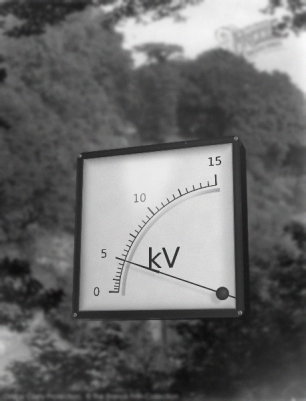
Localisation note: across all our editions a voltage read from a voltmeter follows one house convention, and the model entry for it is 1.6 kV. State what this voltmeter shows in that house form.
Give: 5 kV
